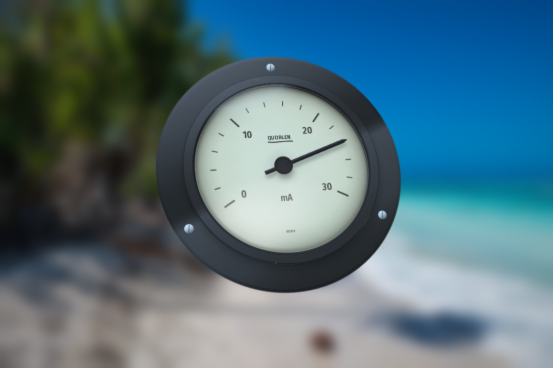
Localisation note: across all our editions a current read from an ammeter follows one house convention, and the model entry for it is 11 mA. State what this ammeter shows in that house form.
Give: 24 mA
